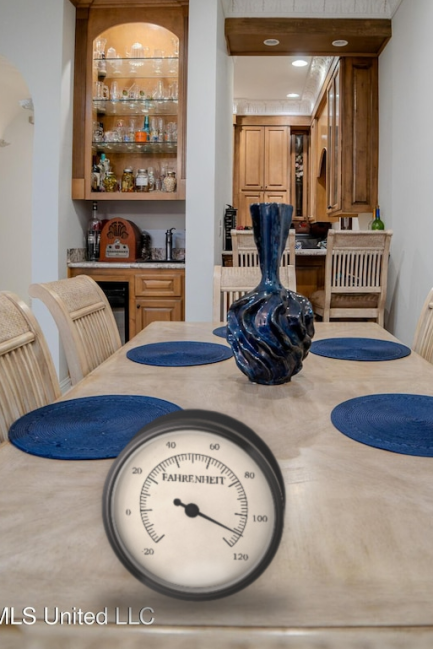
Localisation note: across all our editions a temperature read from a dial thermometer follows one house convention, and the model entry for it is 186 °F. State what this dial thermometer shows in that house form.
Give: 110 °F
